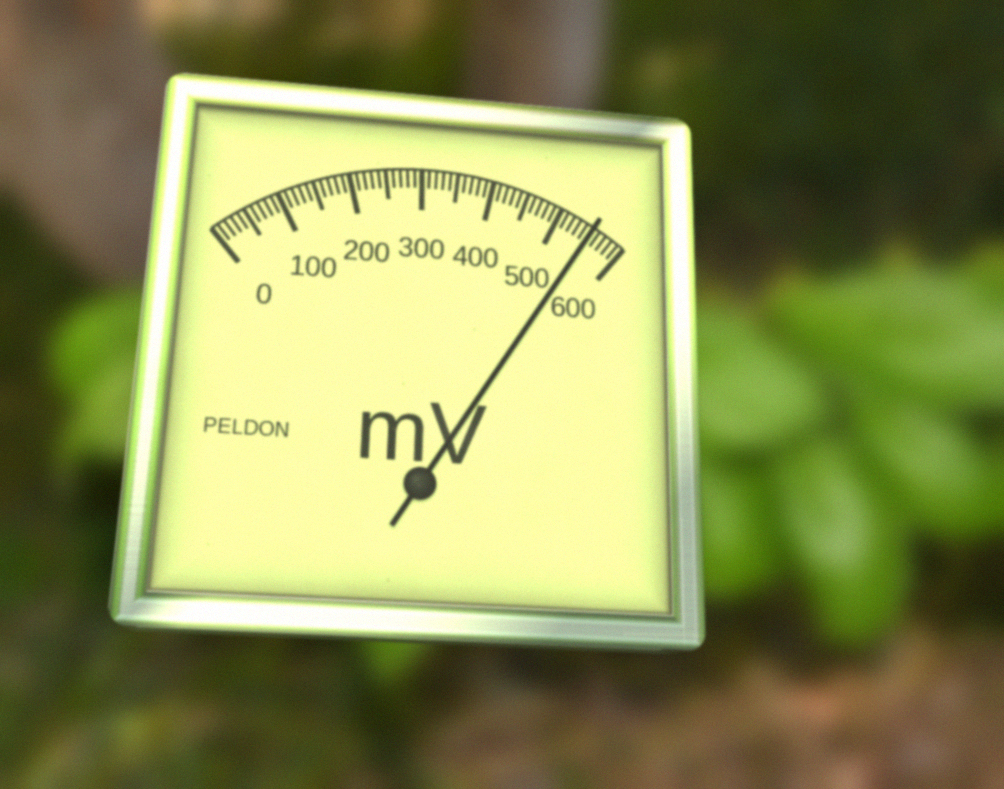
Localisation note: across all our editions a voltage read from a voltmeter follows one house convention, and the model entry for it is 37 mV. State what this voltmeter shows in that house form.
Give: 550 mV
